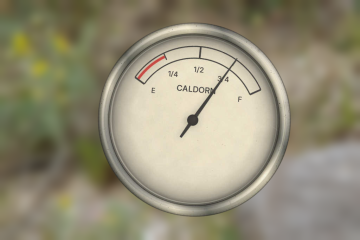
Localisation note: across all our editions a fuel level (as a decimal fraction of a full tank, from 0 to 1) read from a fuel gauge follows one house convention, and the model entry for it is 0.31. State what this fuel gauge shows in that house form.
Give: 0.75
